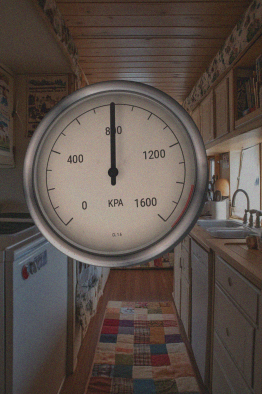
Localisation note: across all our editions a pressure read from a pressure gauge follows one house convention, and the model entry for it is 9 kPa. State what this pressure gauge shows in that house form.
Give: 800 kPa
